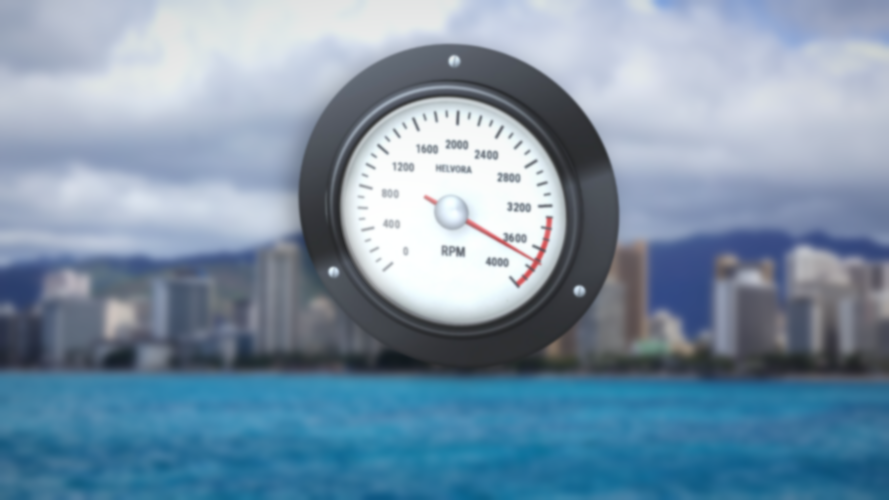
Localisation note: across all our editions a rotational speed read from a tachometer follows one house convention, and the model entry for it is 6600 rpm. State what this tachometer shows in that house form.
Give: 3700 rpm
